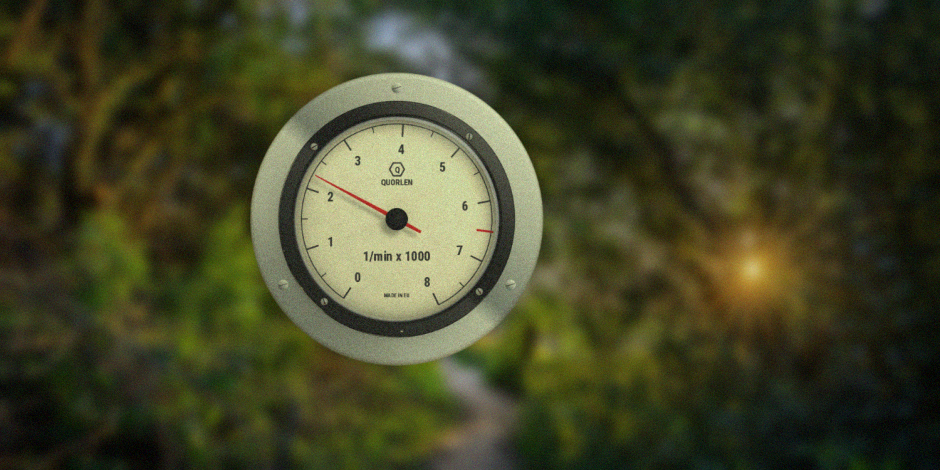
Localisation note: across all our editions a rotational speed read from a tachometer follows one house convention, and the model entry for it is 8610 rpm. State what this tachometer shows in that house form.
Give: 2250 rpm
